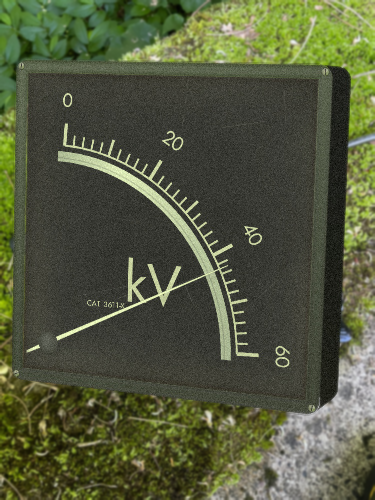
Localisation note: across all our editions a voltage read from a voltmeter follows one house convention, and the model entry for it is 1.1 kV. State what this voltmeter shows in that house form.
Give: 43 kV
